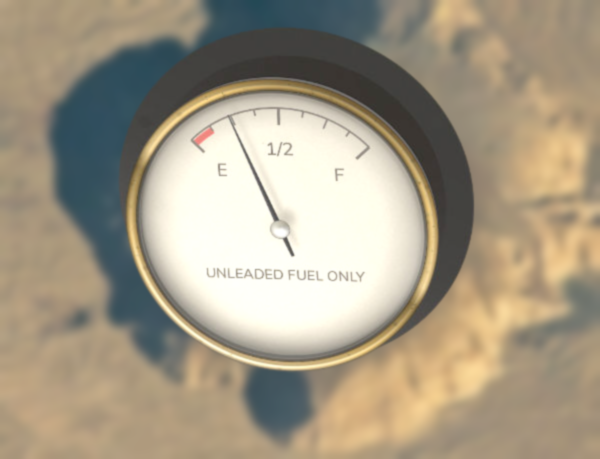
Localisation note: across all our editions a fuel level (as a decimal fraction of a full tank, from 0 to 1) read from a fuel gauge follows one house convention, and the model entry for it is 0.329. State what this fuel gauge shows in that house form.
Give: 0.25
